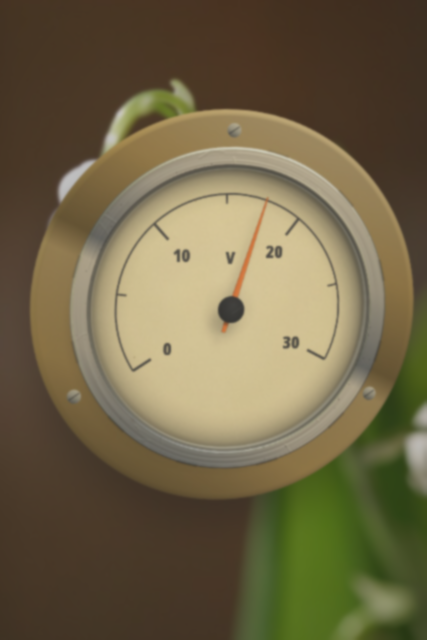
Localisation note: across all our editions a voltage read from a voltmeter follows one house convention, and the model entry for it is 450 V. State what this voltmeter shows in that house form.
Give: 17.5 V
